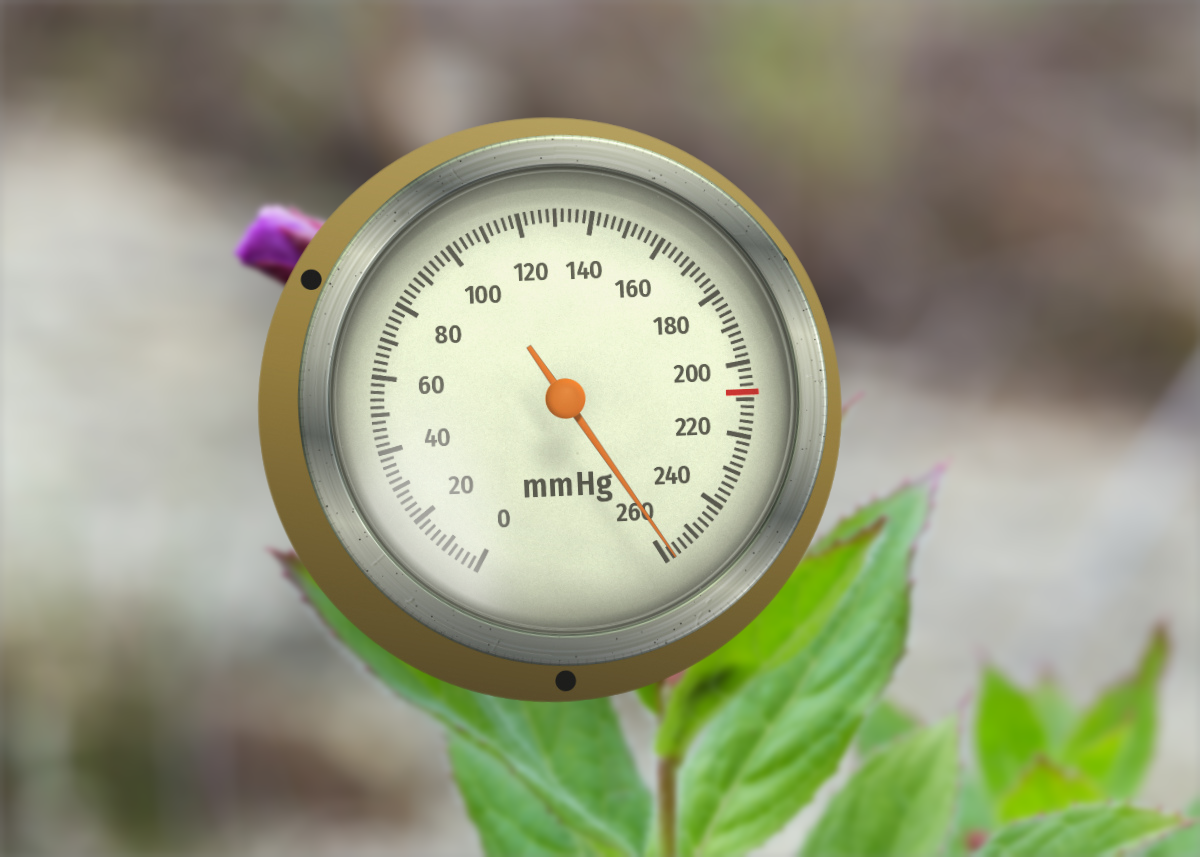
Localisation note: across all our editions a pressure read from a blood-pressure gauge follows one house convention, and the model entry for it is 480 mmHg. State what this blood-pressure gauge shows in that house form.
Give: 258 mmHg
